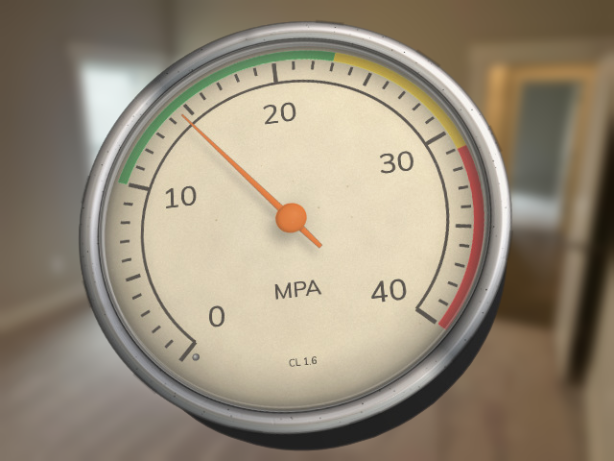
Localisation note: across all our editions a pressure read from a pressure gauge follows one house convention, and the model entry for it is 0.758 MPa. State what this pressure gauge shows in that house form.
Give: 14.5 MPa
